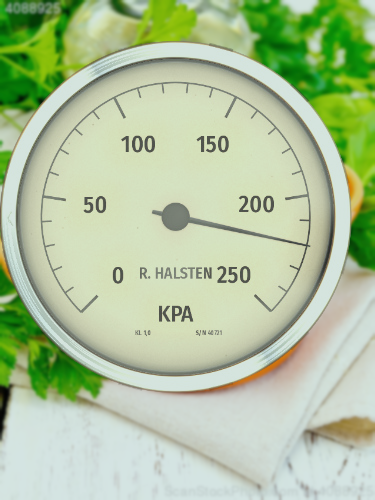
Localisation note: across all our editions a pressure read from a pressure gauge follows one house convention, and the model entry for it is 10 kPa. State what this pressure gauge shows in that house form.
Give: 220 kPa
